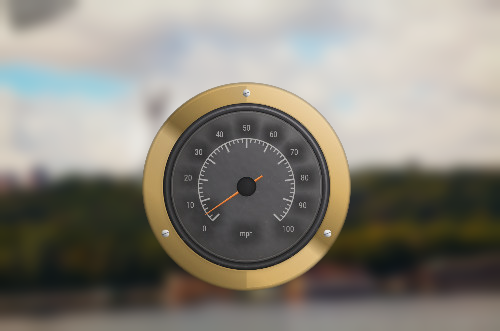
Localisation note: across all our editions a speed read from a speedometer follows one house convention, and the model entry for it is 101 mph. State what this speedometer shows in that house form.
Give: 4 mph
